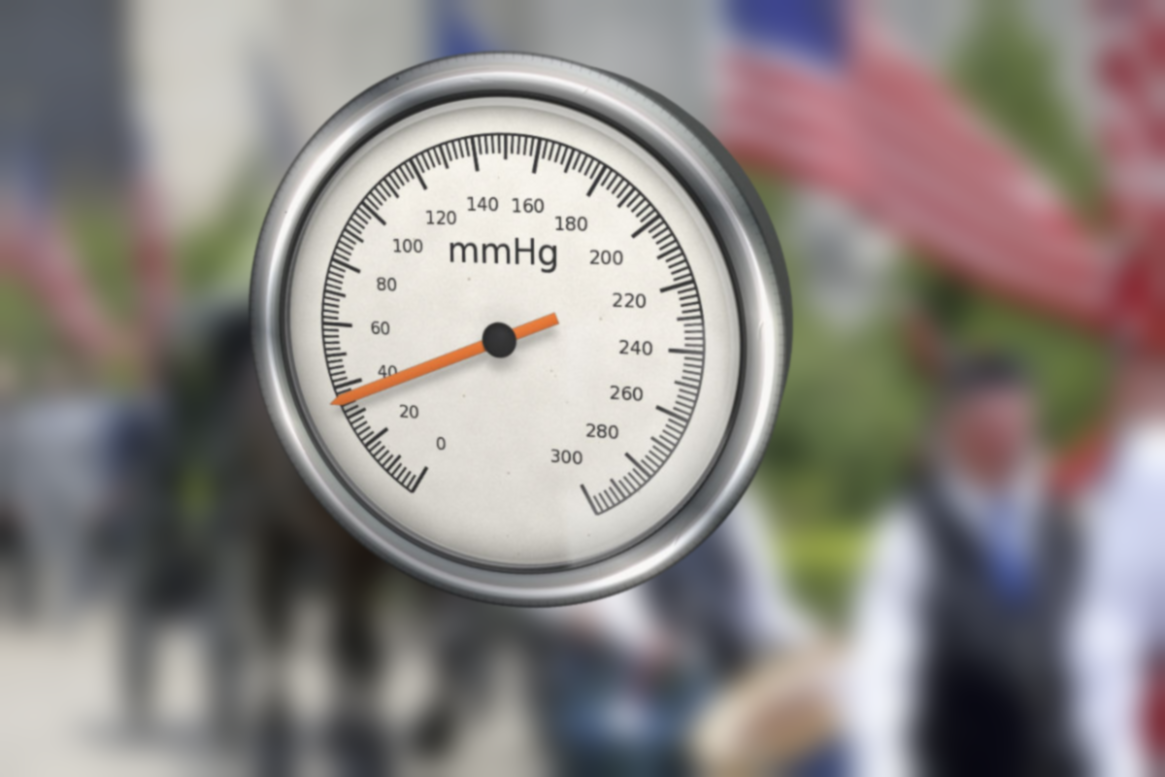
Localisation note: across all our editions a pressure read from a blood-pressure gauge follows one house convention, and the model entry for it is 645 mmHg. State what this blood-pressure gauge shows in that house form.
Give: 36 mmHg
